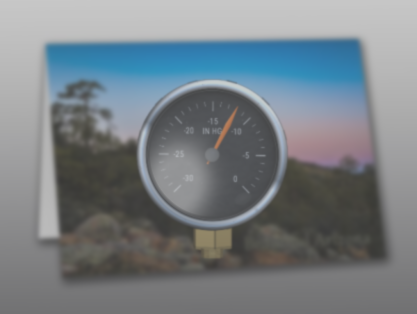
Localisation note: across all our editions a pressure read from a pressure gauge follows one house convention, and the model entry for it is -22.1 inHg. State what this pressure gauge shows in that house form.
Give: -12 inHg
